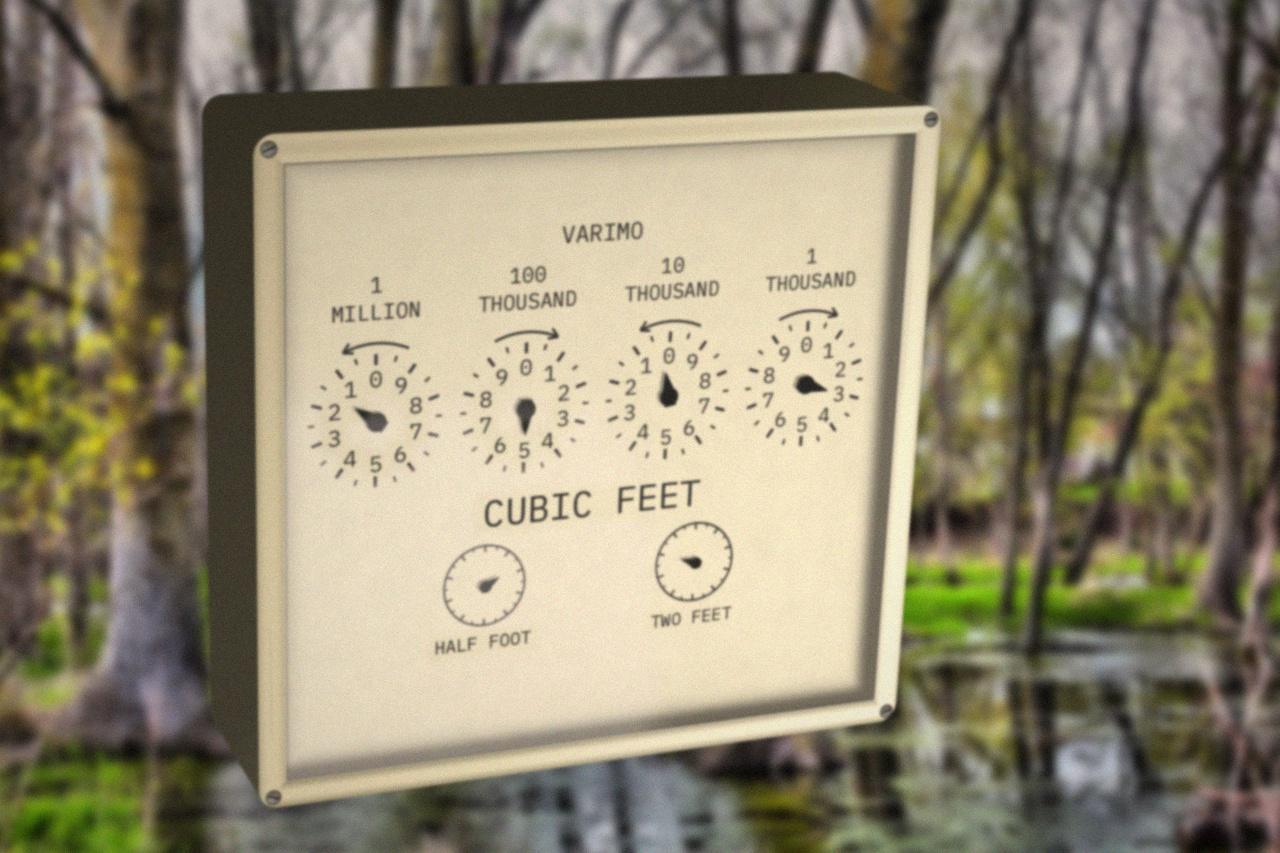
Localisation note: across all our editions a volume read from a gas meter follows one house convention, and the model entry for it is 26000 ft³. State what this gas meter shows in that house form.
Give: 150300 ft³
